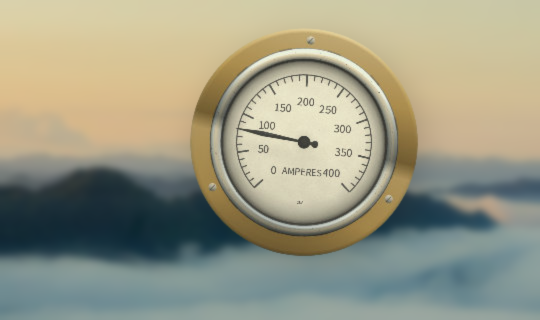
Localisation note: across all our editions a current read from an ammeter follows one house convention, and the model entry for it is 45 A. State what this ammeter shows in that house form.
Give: 80 A
